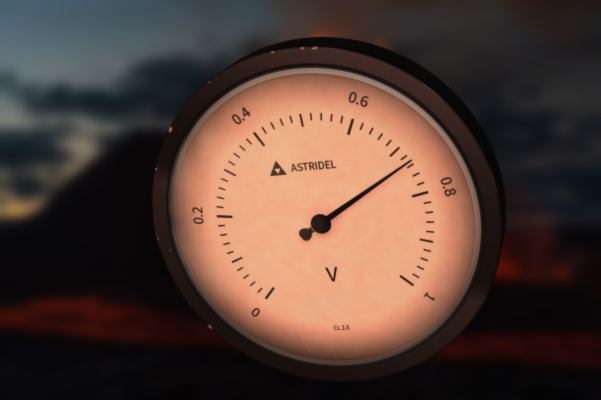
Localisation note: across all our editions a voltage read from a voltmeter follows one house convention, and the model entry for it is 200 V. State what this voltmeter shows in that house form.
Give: 0.73 V
